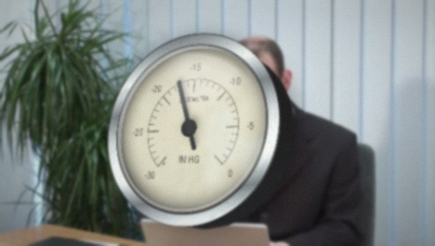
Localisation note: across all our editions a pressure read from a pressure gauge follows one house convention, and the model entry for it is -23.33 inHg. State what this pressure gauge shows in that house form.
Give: -17 inHg
